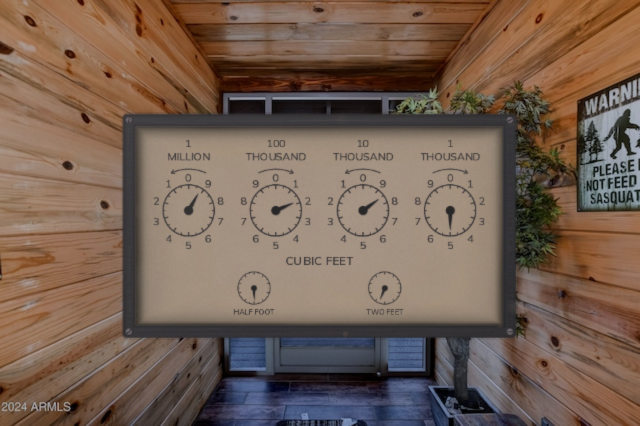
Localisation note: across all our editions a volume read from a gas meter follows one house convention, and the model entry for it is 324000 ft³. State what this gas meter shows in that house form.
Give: 918500 ft³
